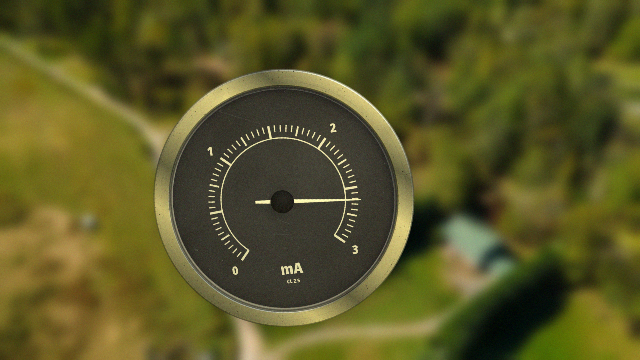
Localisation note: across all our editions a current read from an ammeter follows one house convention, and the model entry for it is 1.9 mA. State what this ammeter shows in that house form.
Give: 2.6 mA
